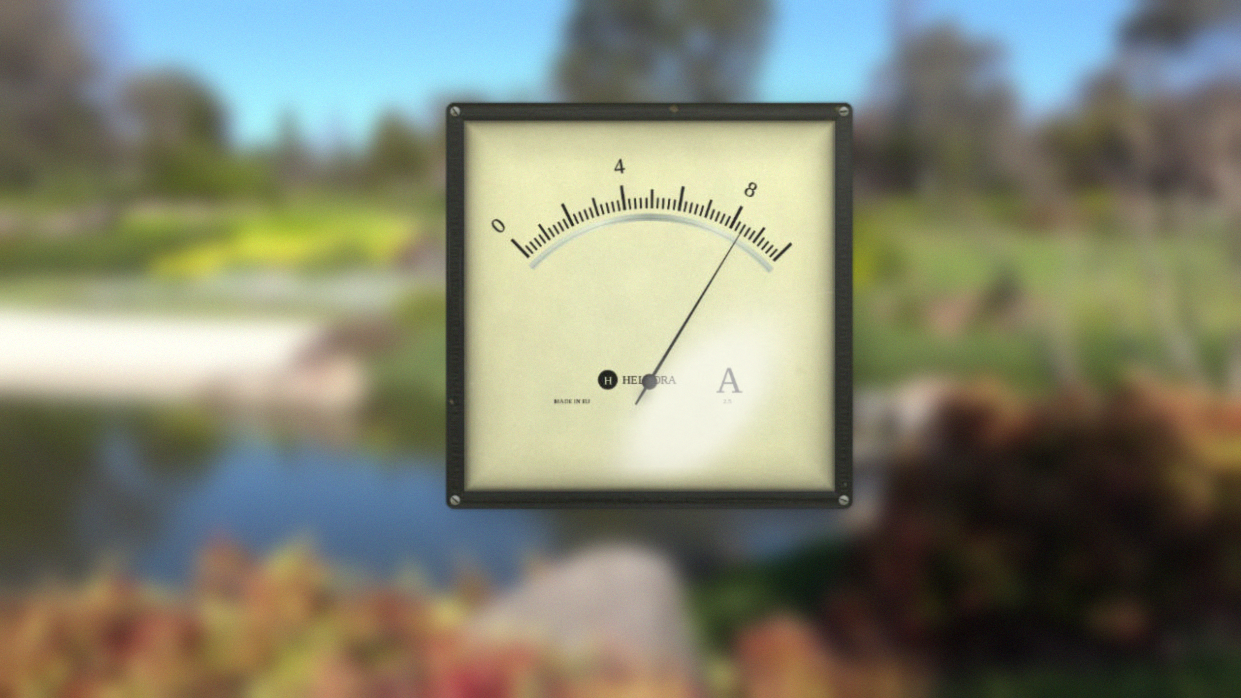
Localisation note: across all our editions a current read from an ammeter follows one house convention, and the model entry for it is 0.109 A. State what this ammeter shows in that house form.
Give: 8.4 A
